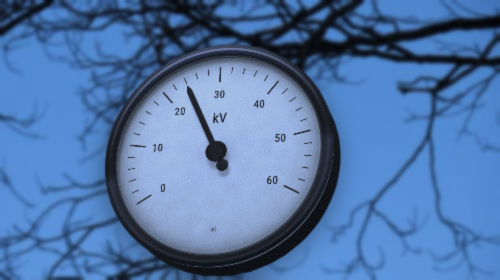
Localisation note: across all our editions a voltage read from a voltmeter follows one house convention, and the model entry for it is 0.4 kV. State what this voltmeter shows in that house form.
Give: 24 kV
